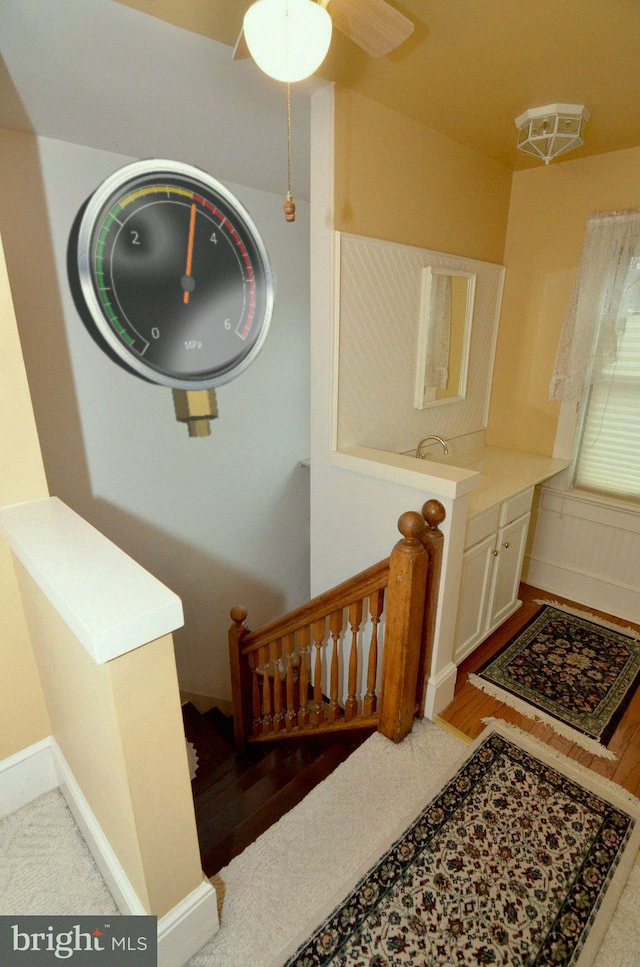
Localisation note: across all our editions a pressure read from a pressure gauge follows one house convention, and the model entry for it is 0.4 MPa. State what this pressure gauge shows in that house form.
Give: 3.4 MPa
